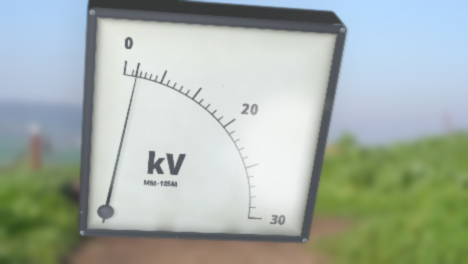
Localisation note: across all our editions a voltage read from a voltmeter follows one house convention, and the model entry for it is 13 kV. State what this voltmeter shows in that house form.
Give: 5 kV
